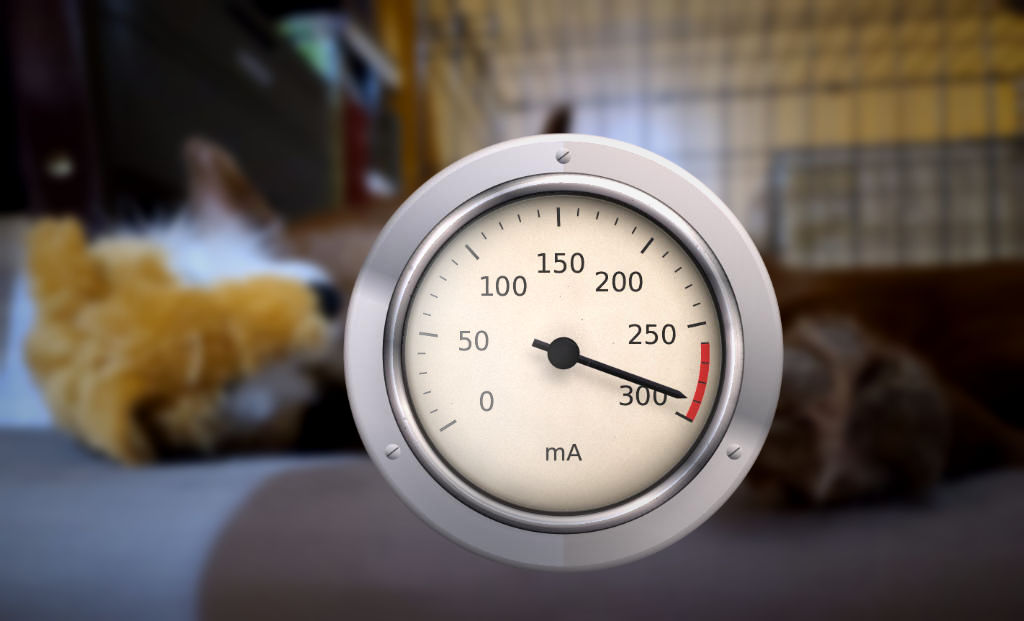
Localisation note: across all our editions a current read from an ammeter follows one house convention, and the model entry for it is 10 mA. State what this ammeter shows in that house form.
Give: 290 mA
